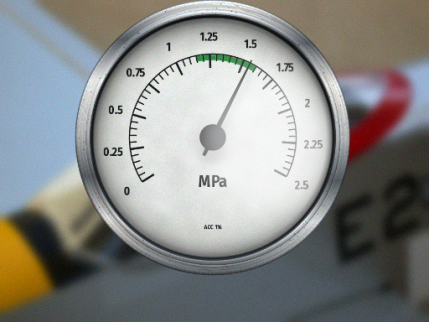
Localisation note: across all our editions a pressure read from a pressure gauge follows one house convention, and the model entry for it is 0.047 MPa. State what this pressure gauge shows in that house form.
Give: 1.55 MPa
